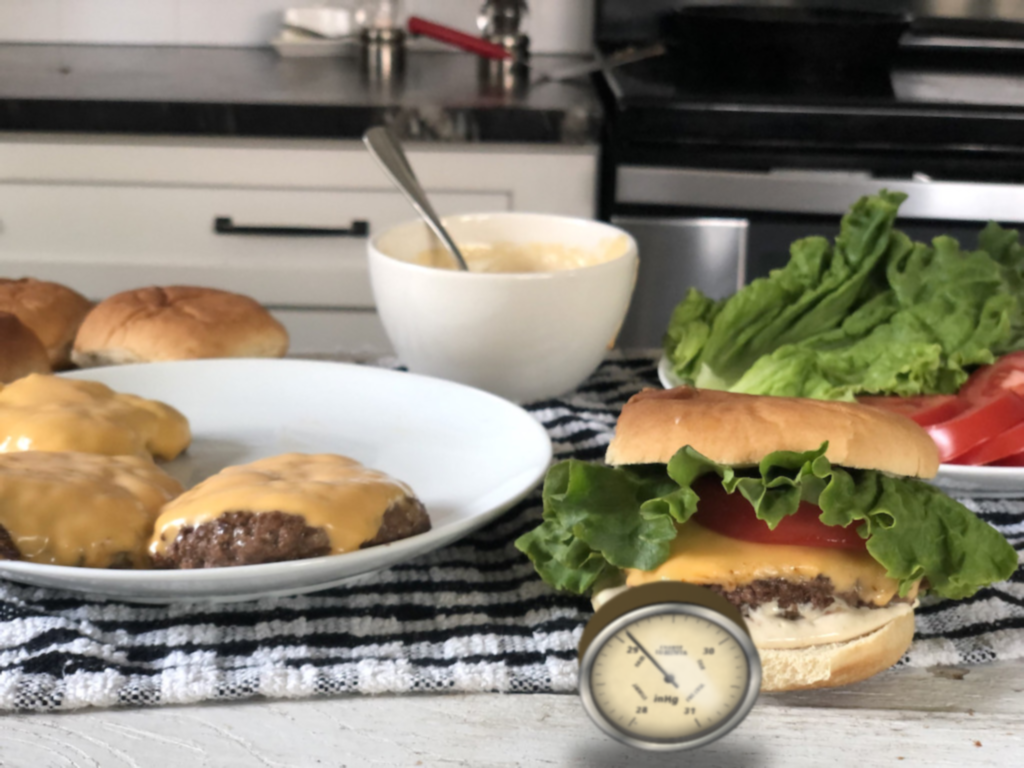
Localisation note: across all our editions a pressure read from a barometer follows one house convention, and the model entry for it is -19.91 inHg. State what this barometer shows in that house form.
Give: 29.1 inHg
